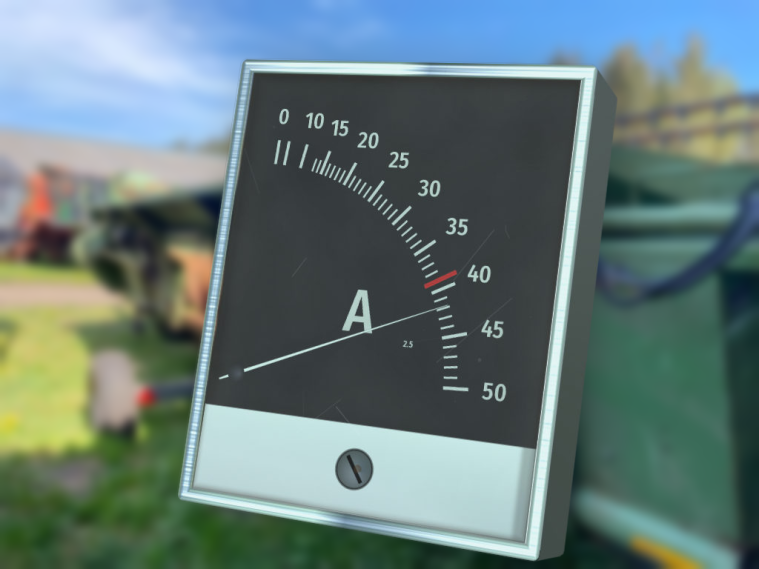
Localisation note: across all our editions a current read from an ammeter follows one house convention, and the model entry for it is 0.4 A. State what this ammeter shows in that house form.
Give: 42 A
